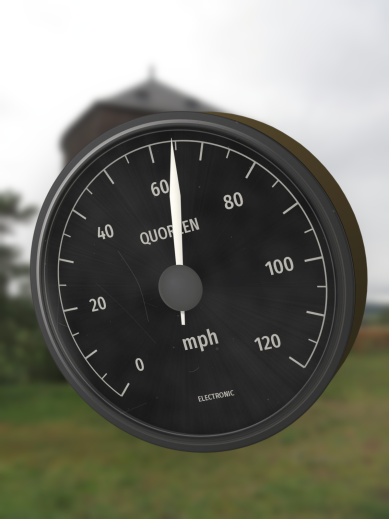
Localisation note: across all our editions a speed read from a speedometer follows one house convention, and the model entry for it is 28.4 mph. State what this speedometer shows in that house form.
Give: 65 mph
